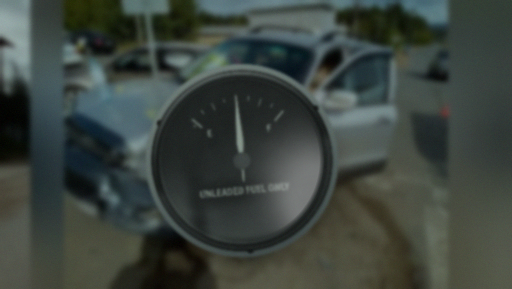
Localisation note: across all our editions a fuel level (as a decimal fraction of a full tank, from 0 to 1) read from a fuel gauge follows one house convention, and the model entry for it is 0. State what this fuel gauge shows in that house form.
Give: 0.5
